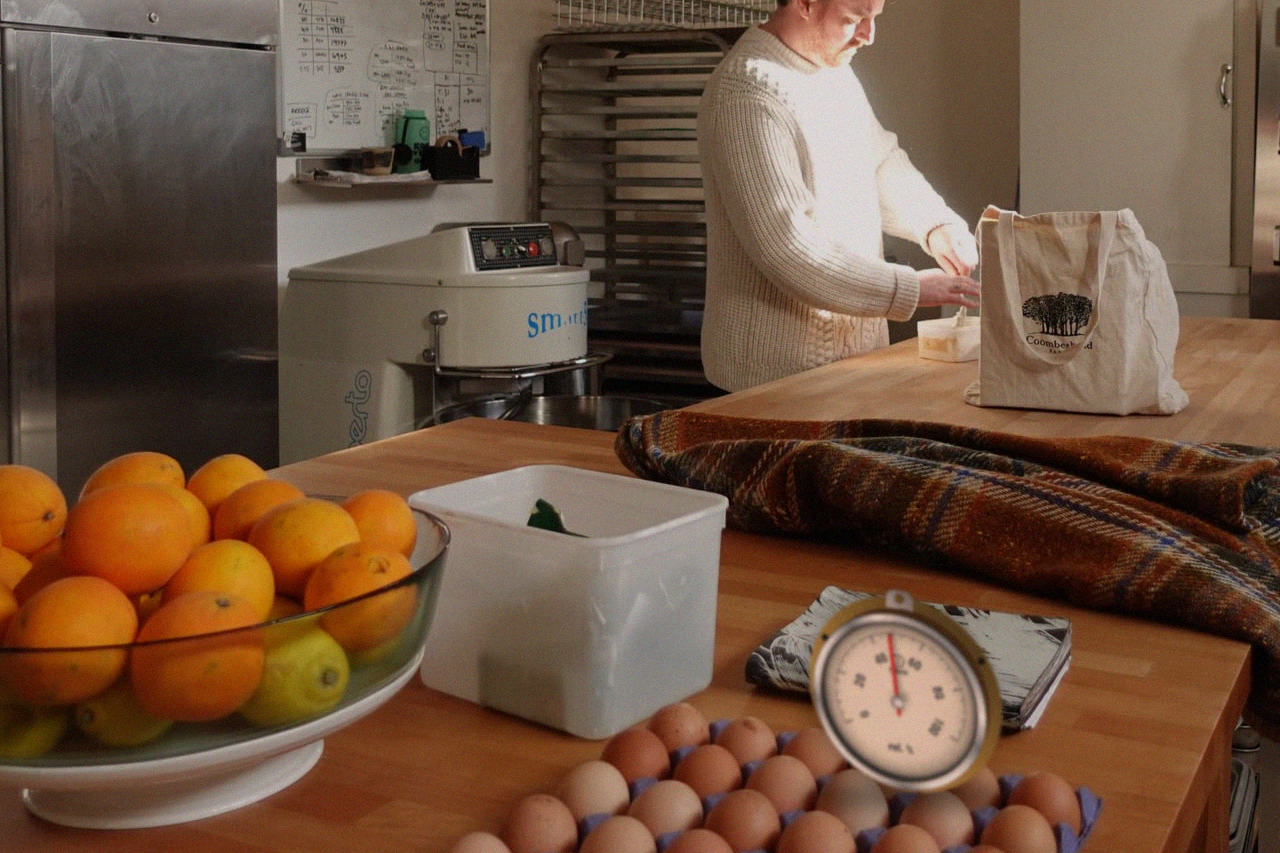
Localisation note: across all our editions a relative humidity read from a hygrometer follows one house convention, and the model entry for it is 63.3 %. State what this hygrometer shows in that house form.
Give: 48 %
